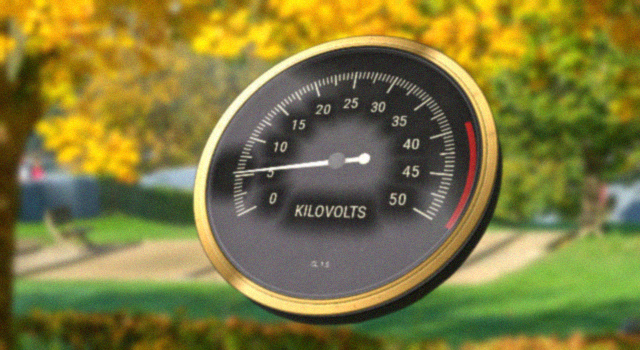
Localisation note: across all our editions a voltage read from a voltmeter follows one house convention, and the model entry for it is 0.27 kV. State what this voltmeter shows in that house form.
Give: 5 kV
